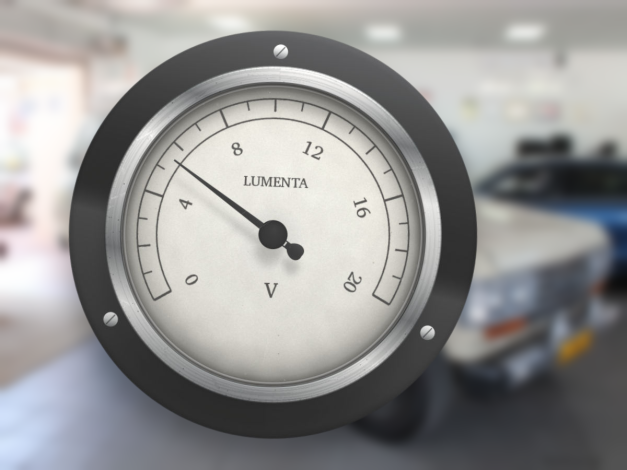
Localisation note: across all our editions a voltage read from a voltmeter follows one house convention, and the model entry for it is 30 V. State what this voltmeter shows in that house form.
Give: 5.5 V
